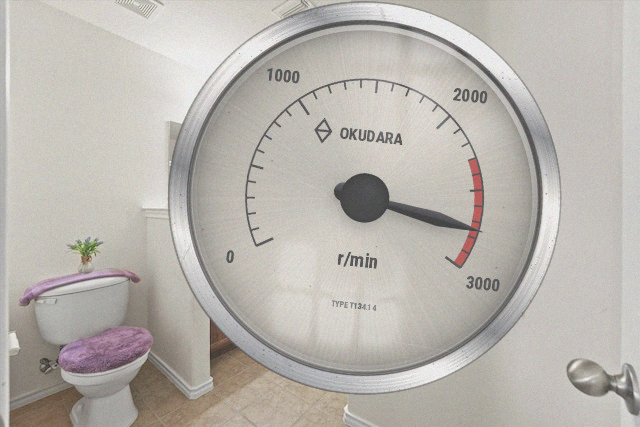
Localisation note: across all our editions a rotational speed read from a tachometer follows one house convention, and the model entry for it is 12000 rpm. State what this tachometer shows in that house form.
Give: 2750 rpm
